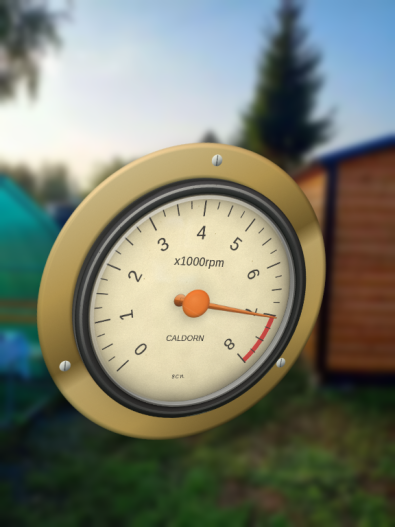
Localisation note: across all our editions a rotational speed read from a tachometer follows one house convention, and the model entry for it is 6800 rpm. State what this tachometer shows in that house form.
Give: 7000 rpm
